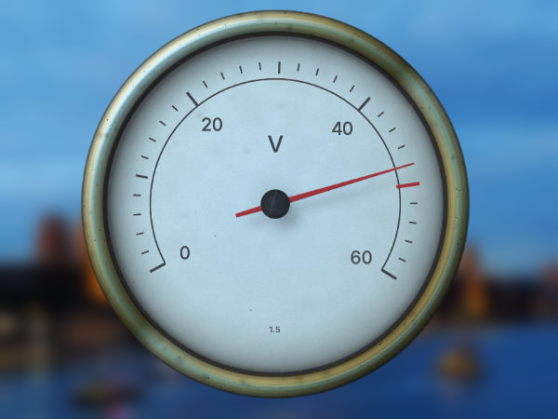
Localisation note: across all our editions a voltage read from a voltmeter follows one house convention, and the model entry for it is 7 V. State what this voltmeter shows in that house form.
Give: 48 V
